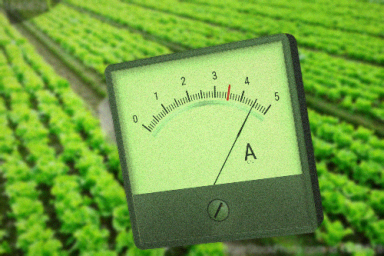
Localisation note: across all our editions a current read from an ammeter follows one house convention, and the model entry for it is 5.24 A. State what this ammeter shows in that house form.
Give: 4.5 A
